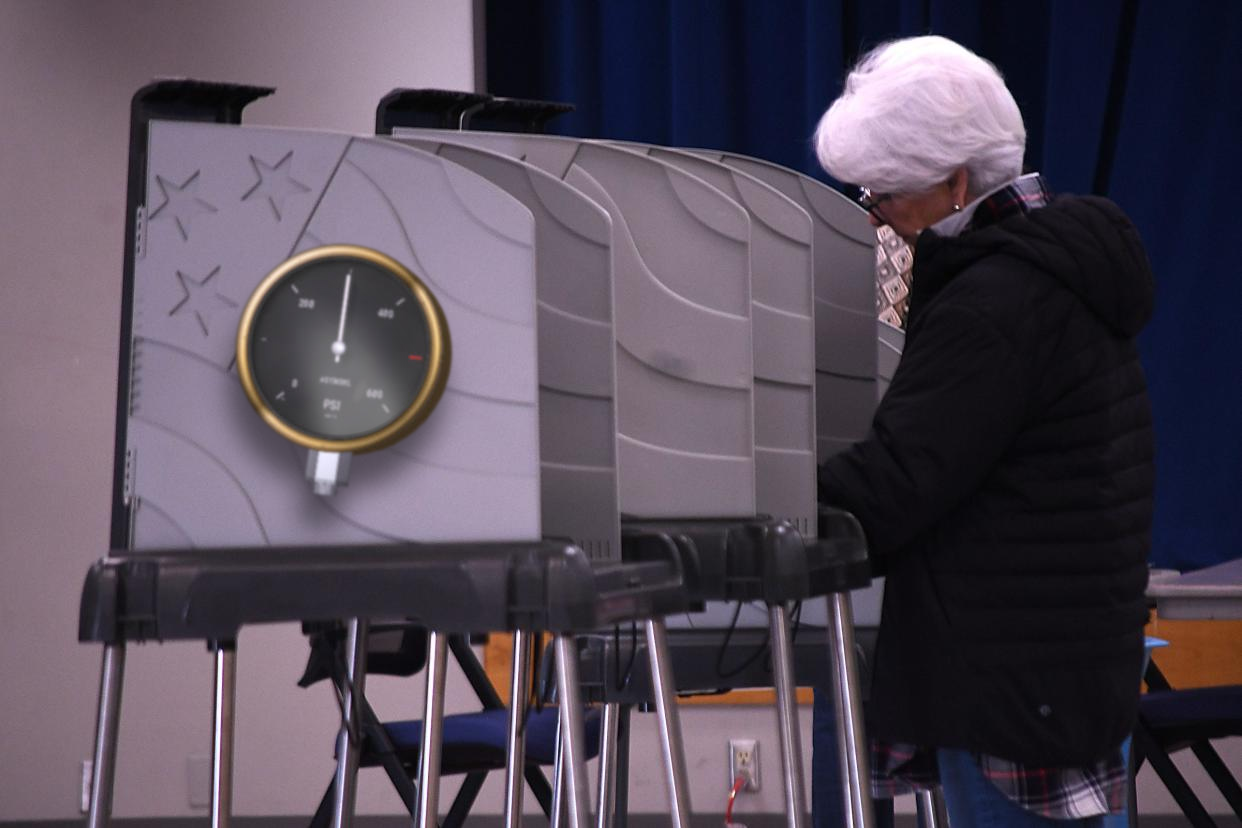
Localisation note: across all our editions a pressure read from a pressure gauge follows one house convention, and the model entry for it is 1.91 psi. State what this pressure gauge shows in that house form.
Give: 300 psi
